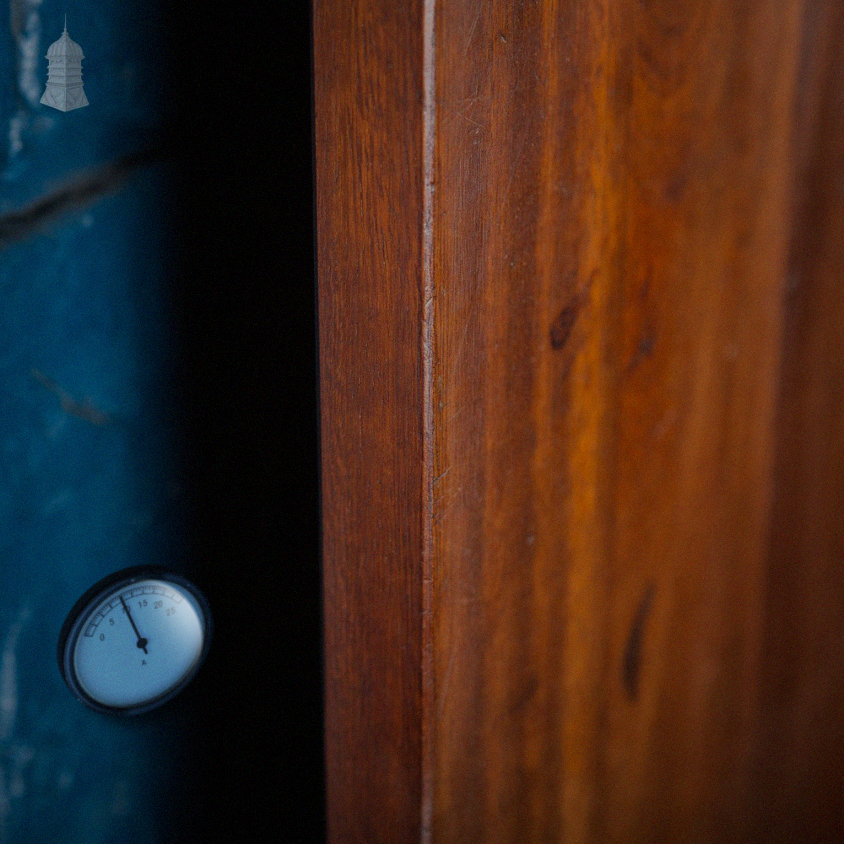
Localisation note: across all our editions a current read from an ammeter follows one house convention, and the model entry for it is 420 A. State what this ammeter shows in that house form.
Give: 10 A
